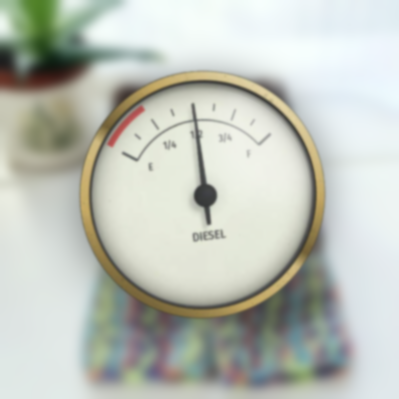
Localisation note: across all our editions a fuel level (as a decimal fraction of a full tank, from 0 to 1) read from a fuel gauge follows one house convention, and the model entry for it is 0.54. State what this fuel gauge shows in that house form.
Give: 0.5
